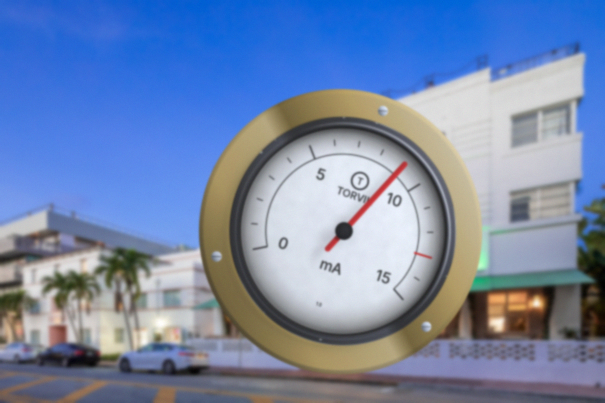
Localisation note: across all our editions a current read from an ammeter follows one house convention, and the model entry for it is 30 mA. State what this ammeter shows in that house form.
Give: 9 mA
